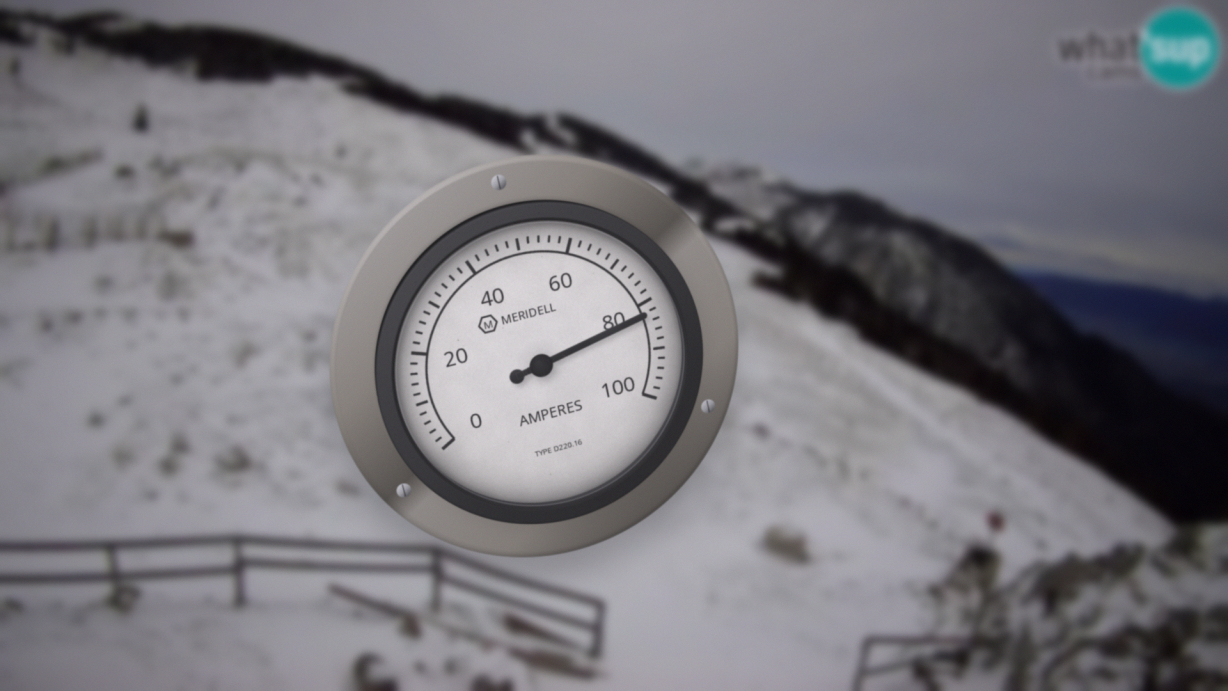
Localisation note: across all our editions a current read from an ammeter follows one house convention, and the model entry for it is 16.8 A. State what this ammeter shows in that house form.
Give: 82 A
